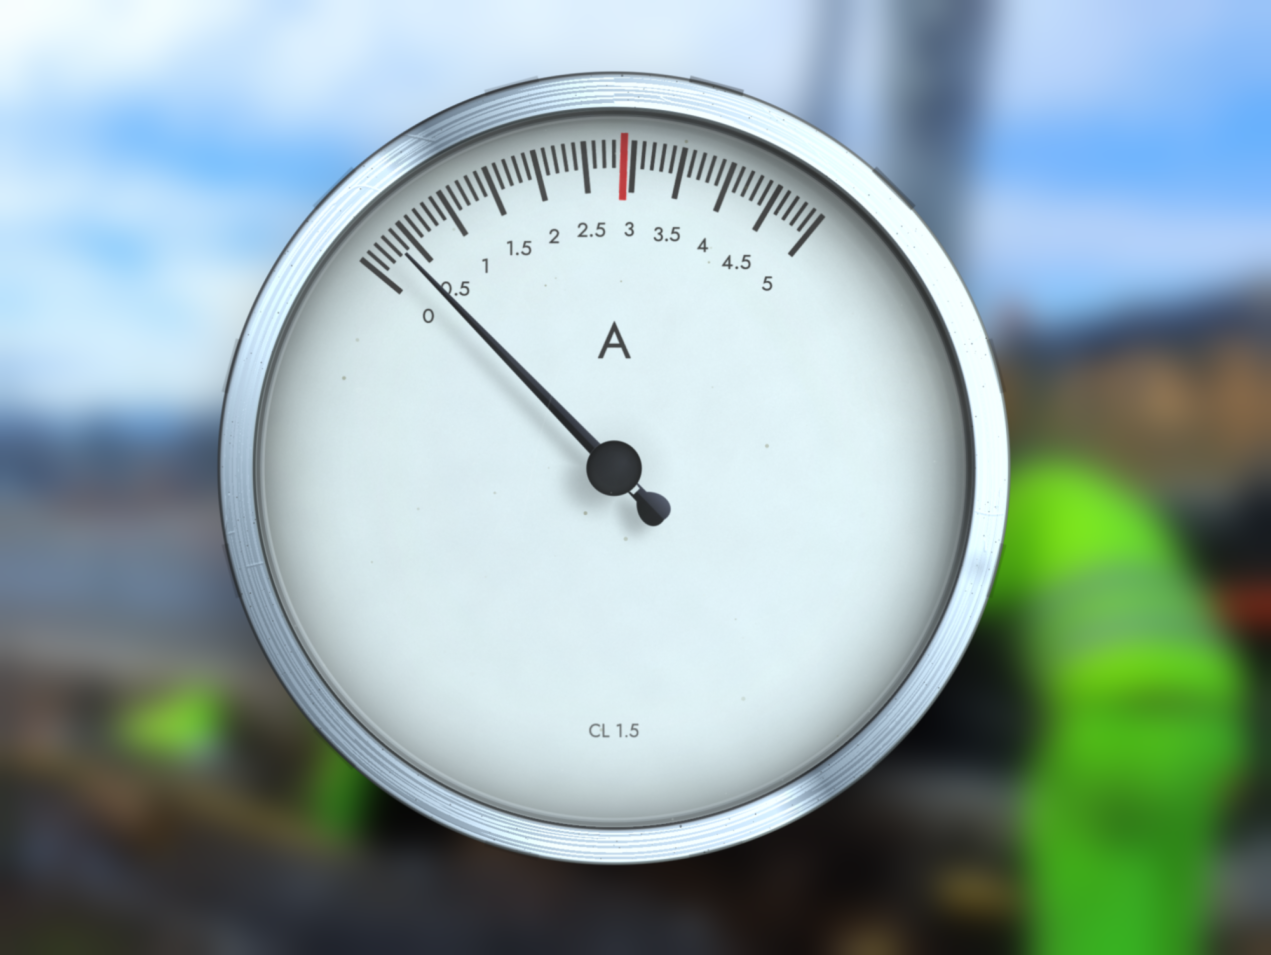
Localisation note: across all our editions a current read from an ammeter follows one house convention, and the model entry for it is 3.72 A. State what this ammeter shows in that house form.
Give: 0.35 A
